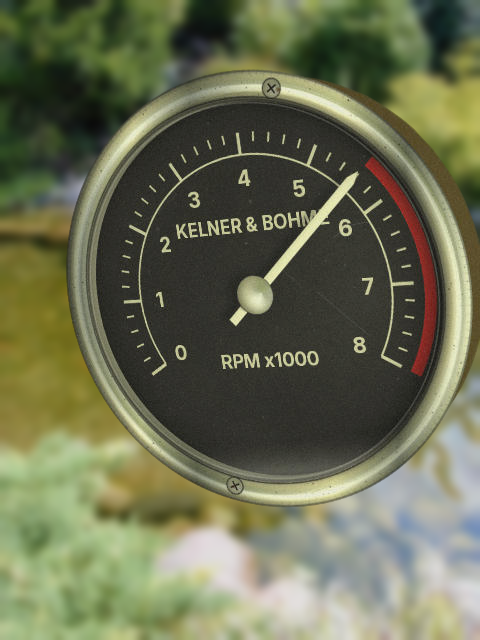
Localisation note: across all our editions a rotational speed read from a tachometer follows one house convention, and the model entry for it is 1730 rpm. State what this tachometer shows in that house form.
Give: 5600 rpm
